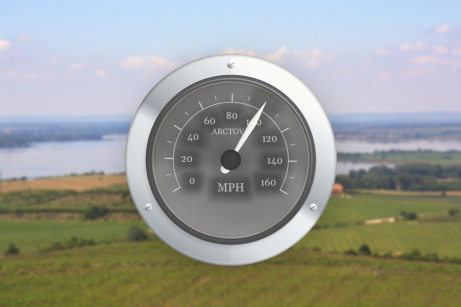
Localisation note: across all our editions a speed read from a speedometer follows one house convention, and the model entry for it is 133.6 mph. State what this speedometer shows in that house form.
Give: 100 mph
